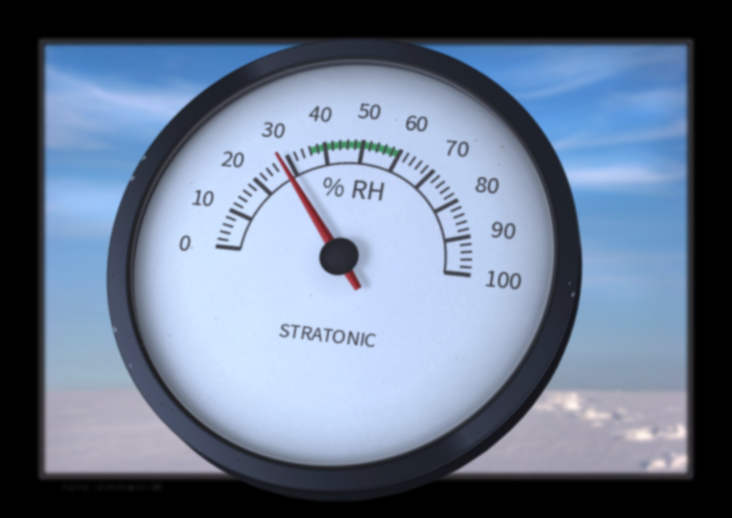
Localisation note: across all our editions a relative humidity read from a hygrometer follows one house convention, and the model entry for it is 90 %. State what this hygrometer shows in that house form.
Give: 28 %
